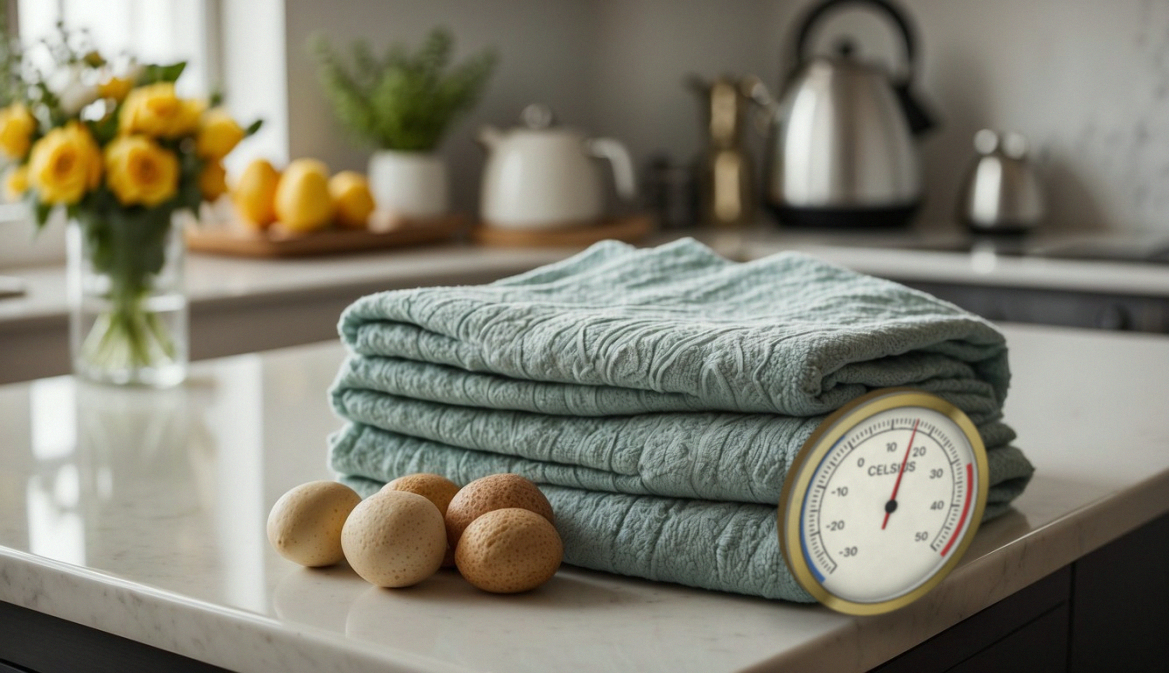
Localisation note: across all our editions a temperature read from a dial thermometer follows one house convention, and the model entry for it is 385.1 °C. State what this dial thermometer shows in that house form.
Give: 15 °C
